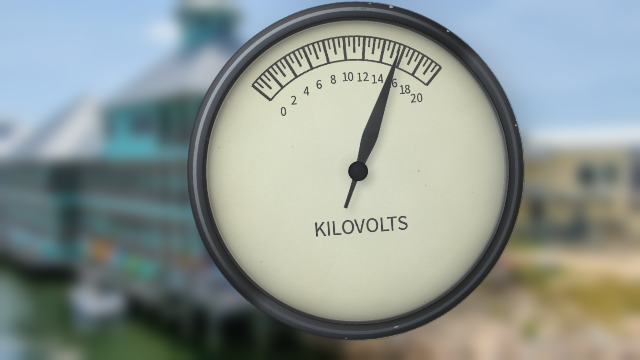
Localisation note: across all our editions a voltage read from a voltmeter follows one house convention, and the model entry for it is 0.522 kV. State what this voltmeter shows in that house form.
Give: 15.5 kV
